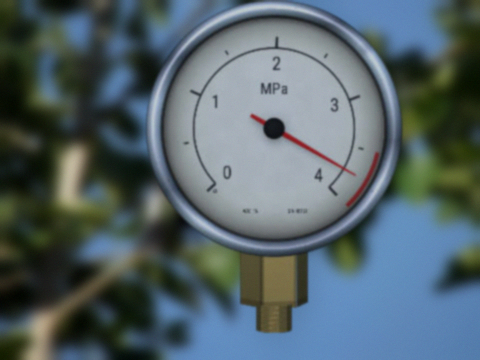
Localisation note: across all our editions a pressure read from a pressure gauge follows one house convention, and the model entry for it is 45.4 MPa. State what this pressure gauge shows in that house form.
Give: 3.75 MPa
